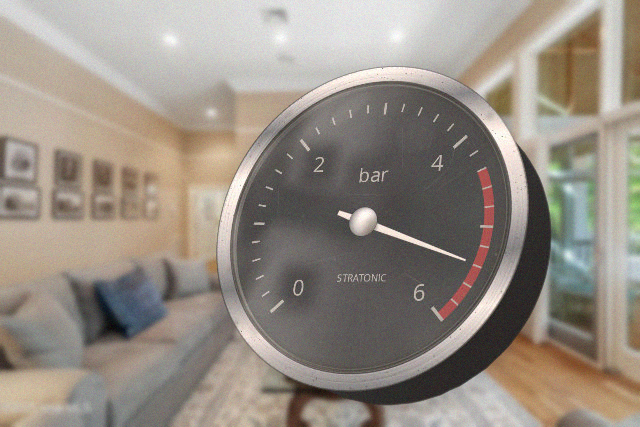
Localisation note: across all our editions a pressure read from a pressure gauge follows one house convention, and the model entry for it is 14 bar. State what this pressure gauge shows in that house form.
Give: 5.4 bar
